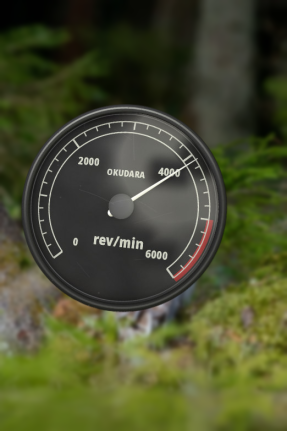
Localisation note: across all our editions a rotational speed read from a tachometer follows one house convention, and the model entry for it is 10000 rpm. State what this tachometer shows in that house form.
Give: 4100 rpm
